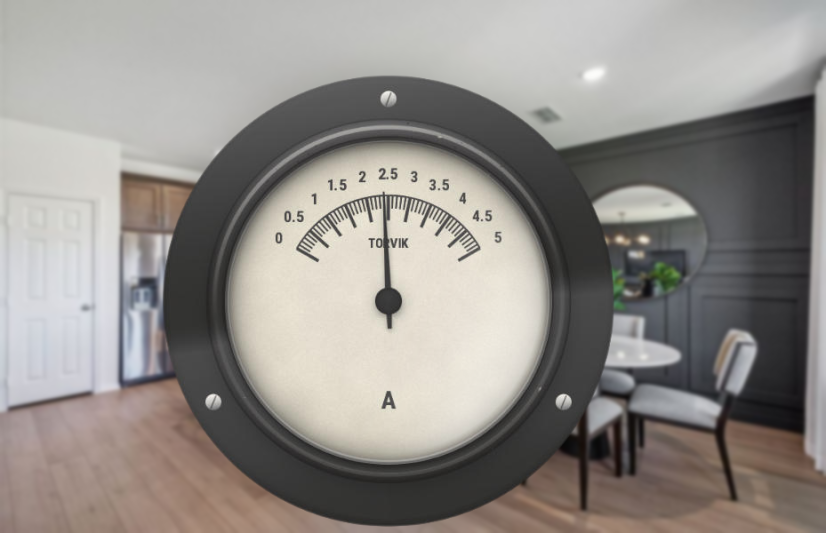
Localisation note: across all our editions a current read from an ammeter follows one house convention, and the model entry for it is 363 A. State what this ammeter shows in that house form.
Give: 2.4 A
